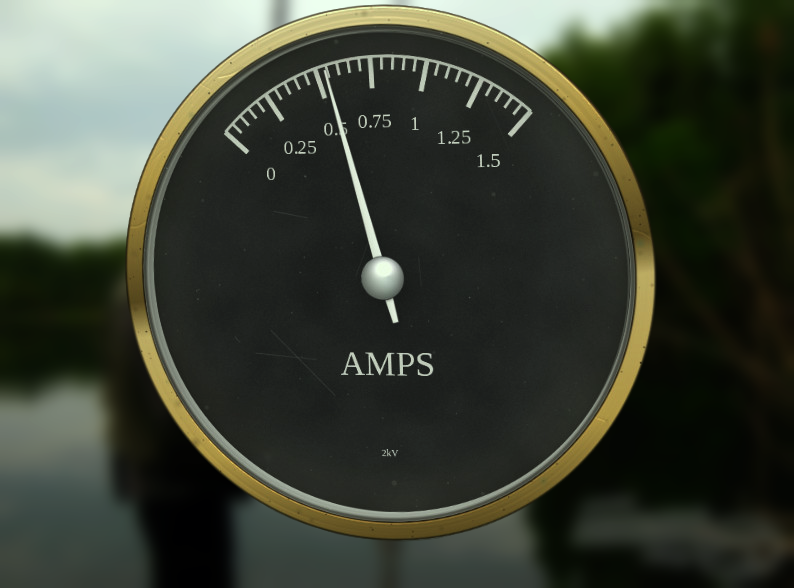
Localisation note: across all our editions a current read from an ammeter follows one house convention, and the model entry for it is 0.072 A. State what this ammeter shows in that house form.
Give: 0.55 A
